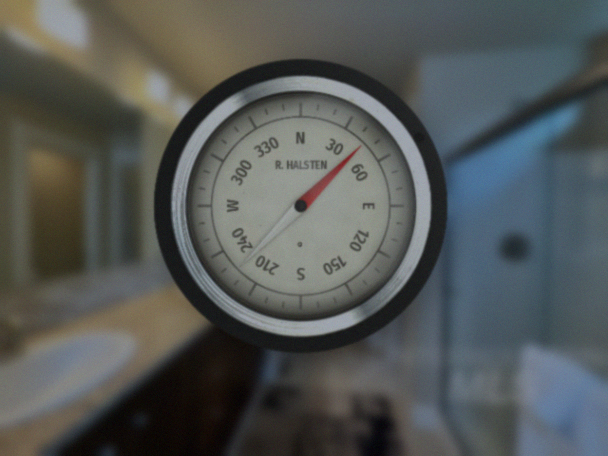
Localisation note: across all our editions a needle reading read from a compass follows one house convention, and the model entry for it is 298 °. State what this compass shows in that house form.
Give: 45 °
